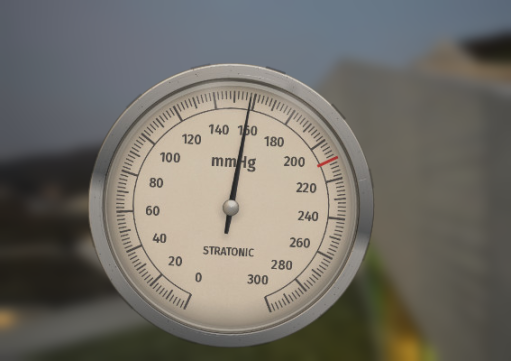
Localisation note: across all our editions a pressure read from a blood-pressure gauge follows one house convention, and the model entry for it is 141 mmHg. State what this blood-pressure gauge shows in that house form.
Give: 158 mmHg
